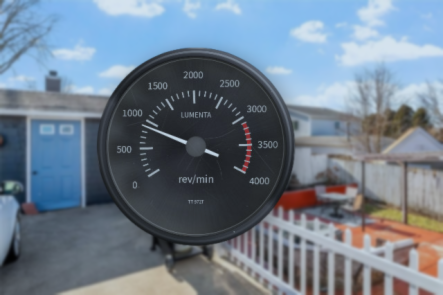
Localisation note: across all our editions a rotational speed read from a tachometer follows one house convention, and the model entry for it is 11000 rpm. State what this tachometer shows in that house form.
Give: 900 rpm
